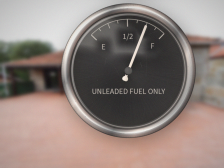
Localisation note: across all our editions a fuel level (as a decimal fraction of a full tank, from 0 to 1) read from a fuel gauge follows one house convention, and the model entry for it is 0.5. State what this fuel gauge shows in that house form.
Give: 0.75
